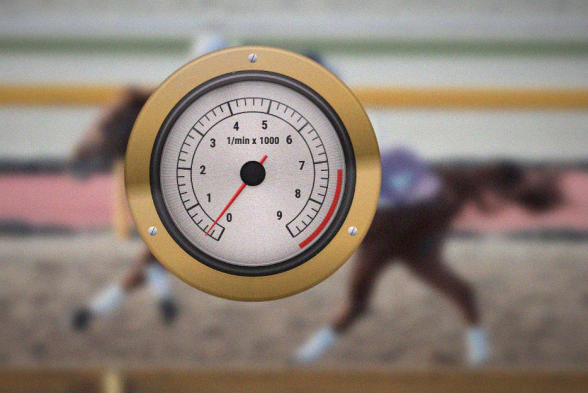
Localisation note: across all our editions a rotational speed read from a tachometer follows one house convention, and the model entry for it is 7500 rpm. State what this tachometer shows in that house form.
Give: 300 rpm
